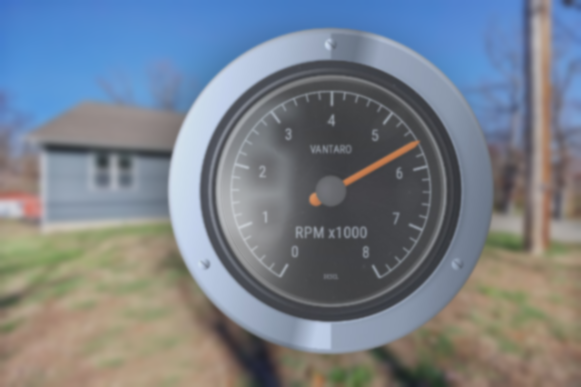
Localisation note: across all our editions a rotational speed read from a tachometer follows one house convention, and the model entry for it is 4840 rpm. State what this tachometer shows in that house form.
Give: 5600 rpm
